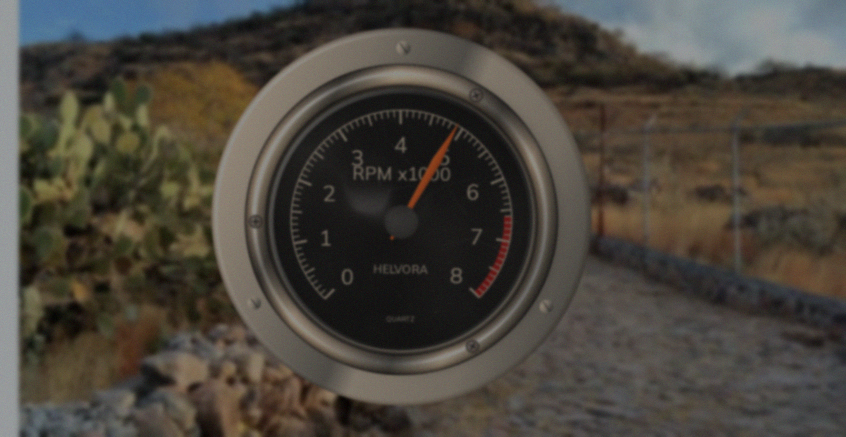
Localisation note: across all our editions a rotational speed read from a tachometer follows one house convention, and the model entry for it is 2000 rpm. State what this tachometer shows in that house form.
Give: 4900 rpm
